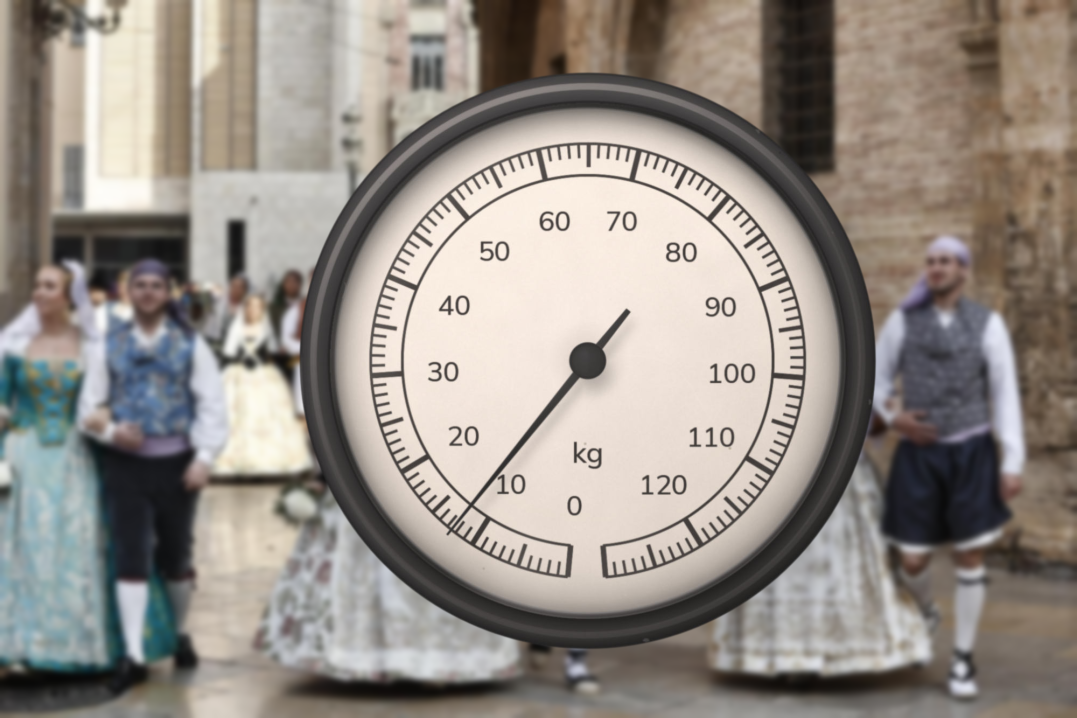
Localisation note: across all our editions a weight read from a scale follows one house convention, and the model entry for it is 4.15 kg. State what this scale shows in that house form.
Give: 12.5 kg
